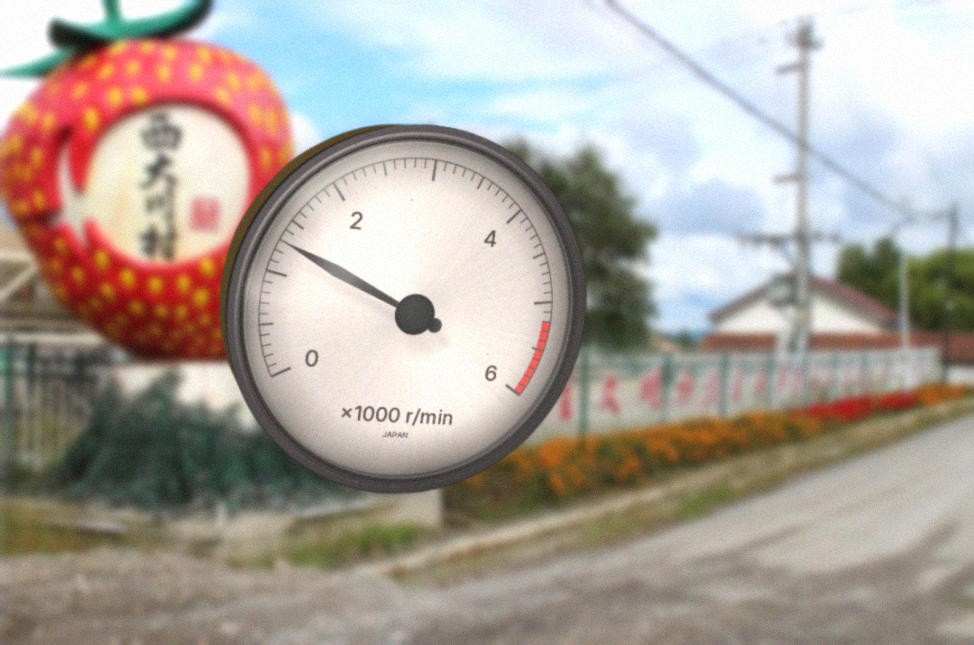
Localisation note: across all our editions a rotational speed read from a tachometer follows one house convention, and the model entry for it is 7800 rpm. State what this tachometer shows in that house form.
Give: 1300 rpm
